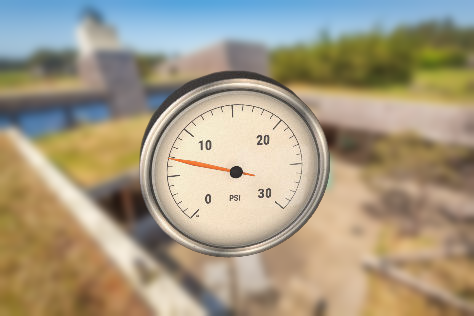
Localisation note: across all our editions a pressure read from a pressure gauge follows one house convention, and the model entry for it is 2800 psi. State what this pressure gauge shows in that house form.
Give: 7 psi
